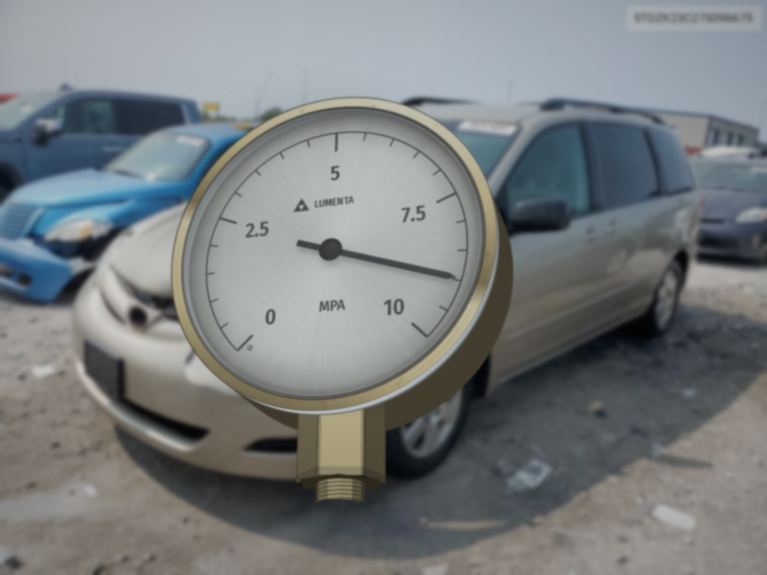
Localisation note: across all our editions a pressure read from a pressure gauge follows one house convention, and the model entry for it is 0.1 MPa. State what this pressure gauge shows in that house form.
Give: 9 MPa
